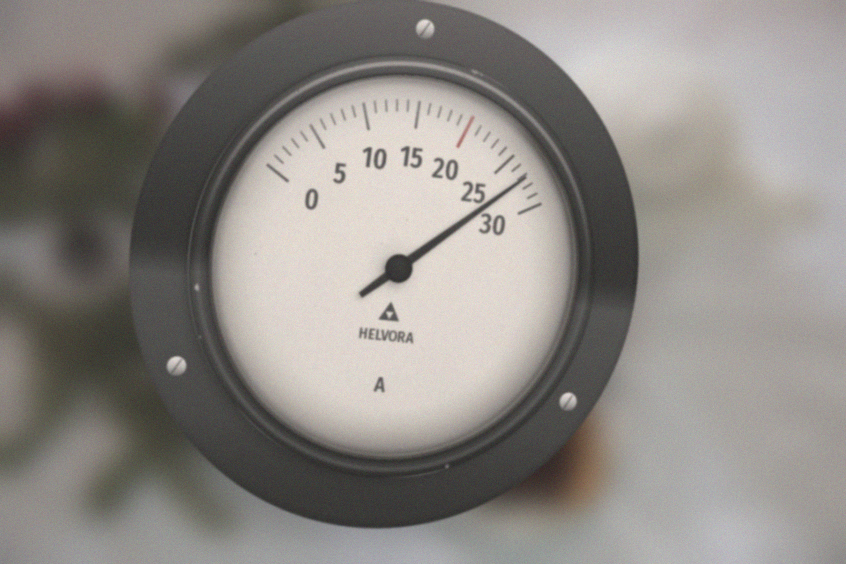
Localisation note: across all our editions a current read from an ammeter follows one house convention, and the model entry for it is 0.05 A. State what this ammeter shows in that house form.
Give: 27 A
